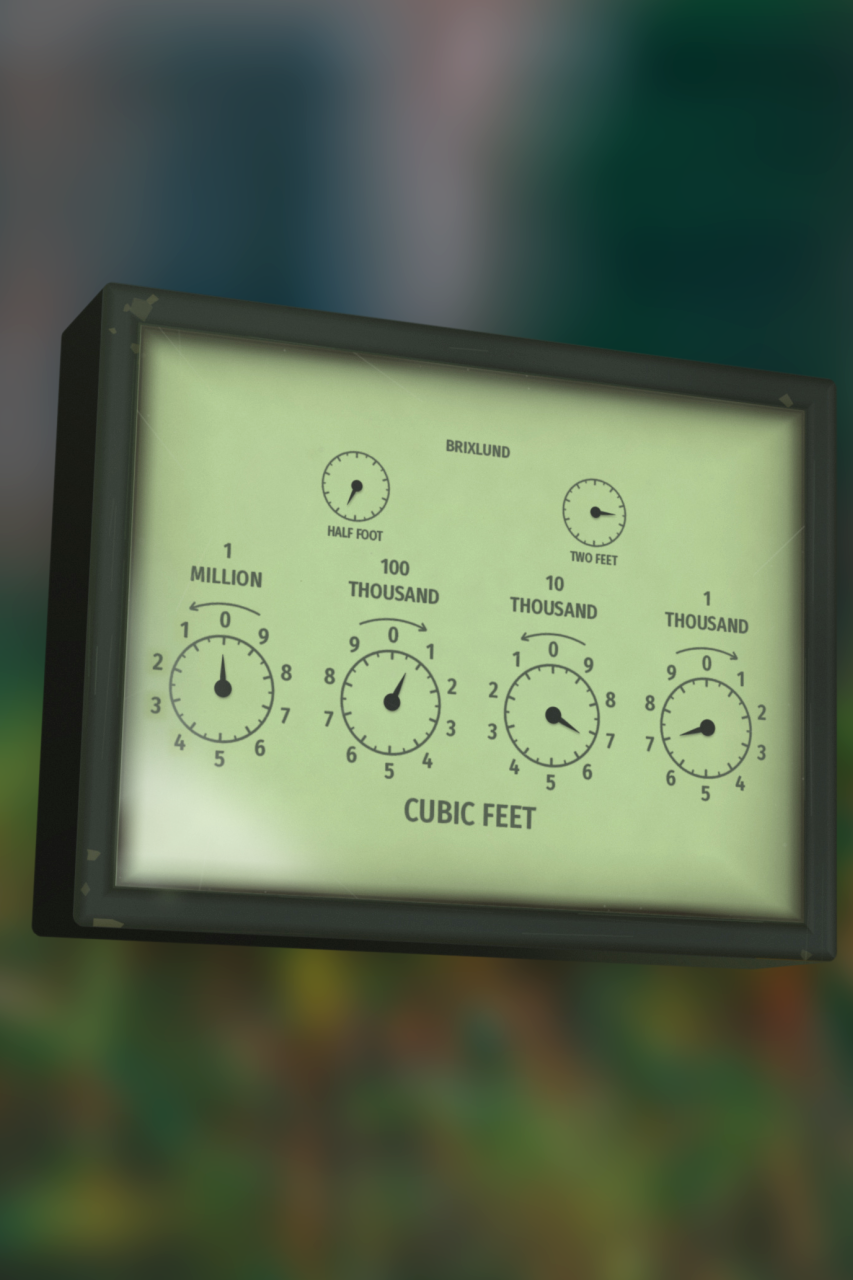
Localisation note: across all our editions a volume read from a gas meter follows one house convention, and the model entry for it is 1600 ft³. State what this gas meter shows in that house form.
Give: 6700 ft³
